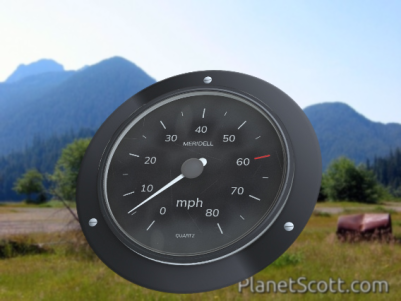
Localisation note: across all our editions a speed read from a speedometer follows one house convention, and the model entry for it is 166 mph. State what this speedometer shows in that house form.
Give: 5 mph
